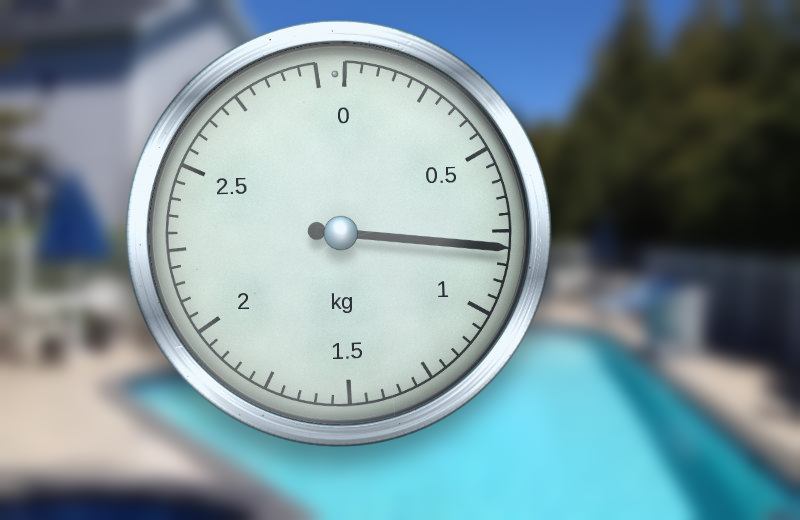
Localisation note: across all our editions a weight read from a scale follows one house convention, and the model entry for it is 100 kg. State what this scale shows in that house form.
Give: 0.8 kg
